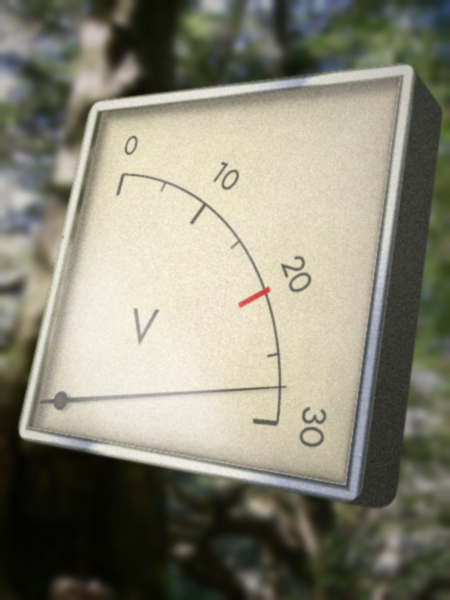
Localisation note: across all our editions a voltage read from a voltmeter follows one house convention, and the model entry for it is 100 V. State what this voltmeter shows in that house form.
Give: 27.5 V
